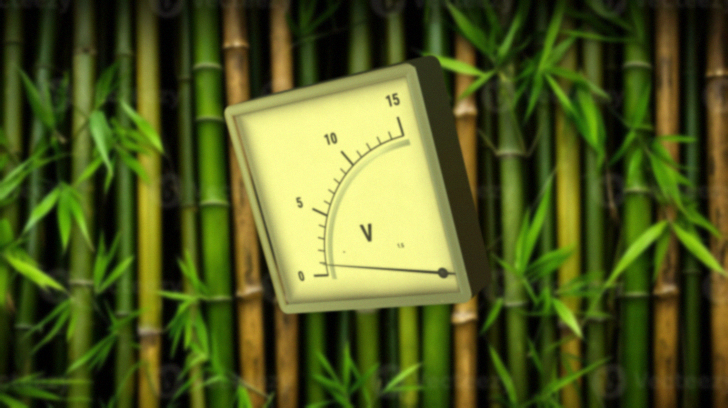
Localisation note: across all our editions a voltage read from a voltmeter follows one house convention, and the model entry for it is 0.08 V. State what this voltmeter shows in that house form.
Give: 1 V
